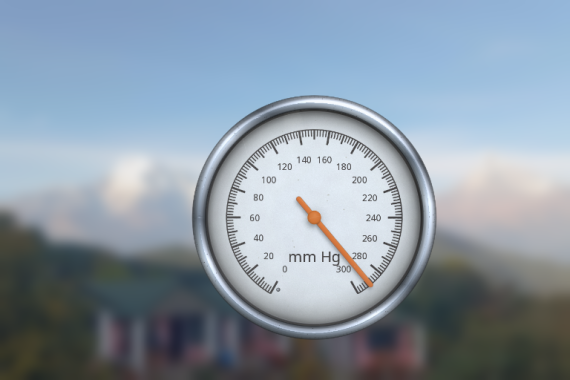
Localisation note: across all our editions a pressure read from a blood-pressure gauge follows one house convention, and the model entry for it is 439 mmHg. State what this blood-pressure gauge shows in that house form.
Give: 290 mmHg
